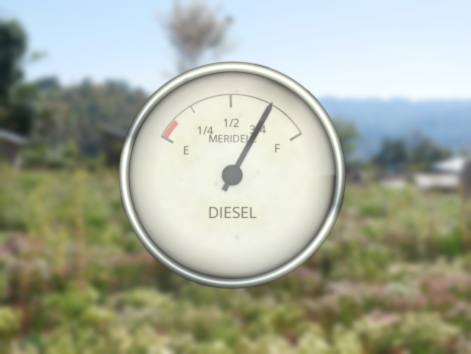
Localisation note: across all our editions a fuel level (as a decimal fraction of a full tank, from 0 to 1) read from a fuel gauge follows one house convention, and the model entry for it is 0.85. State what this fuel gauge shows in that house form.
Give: 0.75
